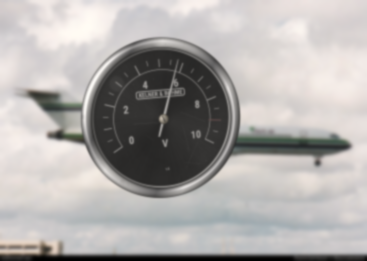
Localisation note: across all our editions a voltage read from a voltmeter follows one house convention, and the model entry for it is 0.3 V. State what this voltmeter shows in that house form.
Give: 5.75 V
